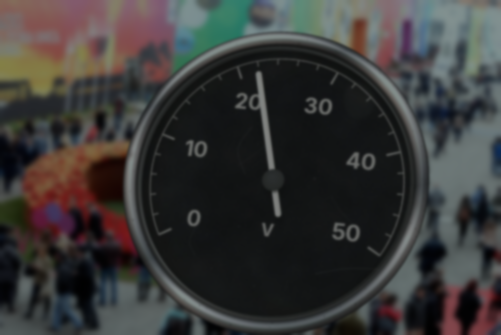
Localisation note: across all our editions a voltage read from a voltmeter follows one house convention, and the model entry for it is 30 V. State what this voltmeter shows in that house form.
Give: 22 V
